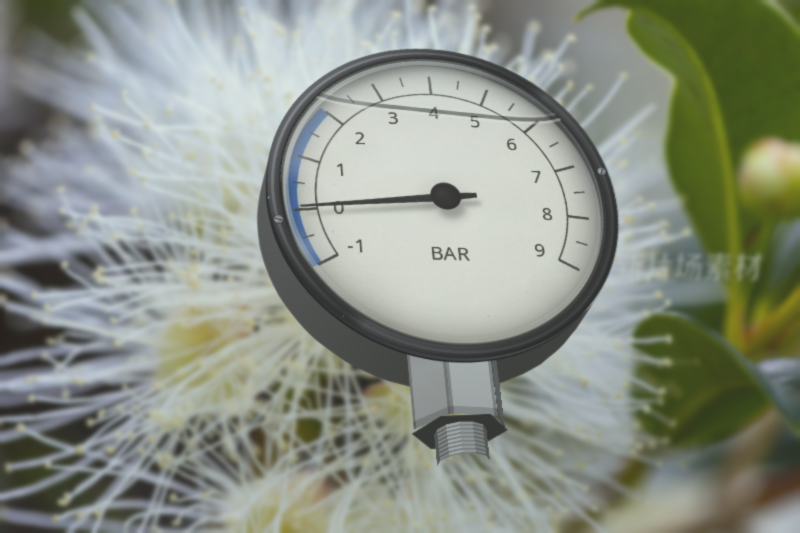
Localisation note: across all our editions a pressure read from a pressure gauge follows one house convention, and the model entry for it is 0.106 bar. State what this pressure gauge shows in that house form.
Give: 0 bar
